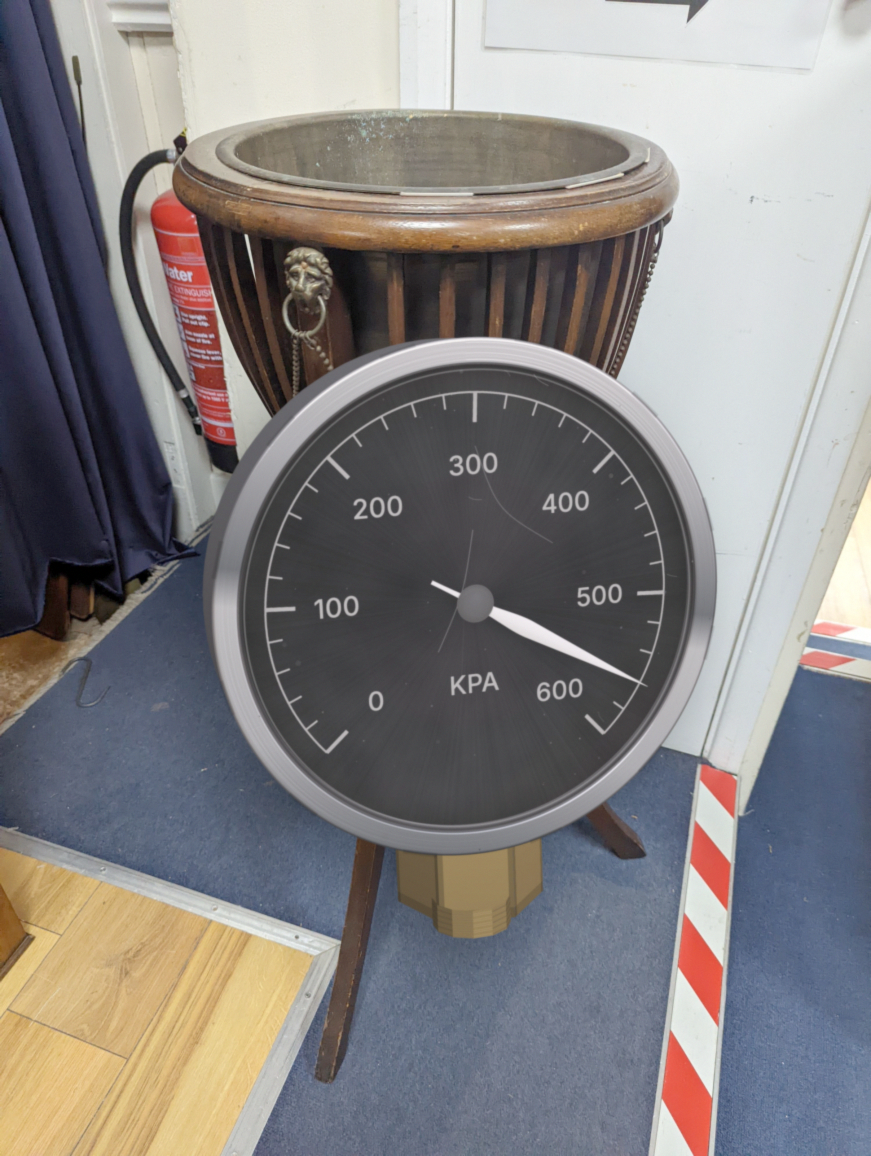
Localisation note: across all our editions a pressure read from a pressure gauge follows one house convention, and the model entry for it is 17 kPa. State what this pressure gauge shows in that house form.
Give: 560 kPa
